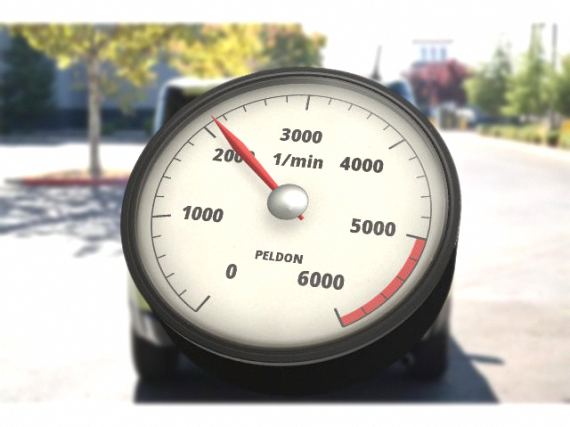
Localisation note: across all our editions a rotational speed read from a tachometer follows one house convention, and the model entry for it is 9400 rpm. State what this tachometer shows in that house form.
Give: 2100 rpm
